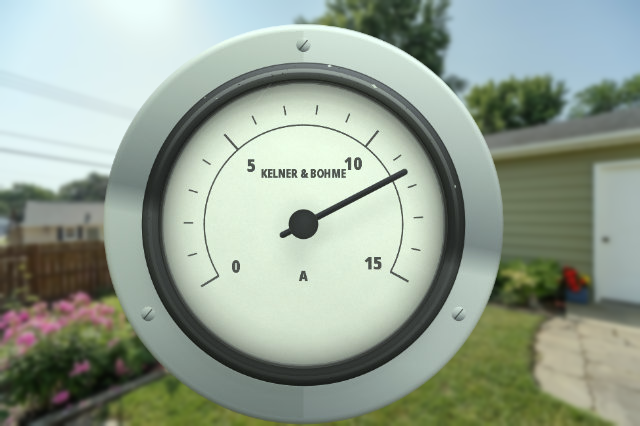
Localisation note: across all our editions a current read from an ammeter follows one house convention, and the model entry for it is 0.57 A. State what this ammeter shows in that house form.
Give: 11.5 A
